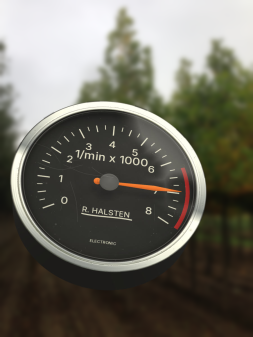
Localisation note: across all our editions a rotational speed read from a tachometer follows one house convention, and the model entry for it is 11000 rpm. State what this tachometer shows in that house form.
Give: 7000 rpm
